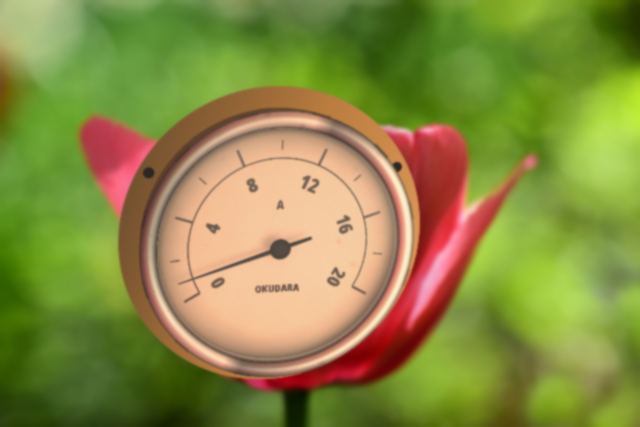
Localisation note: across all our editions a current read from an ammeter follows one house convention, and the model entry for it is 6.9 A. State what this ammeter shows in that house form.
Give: 1 A
